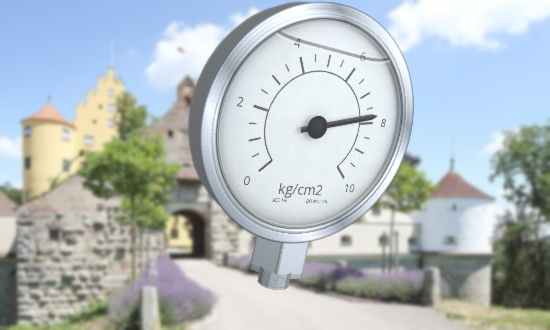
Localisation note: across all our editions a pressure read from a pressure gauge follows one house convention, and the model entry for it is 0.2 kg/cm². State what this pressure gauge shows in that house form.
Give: 7.75 kg/cm²
